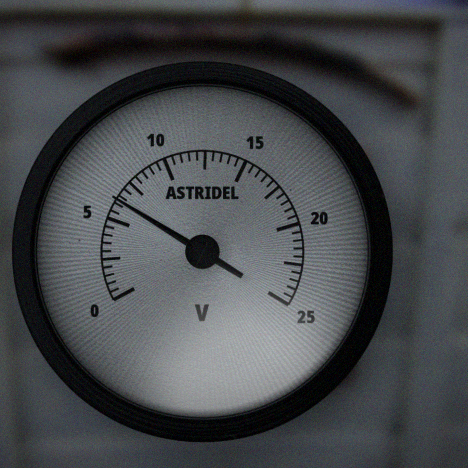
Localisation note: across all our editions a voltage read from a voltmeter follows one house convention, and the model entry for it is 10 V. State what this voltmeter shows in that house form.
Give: 6.25 V
